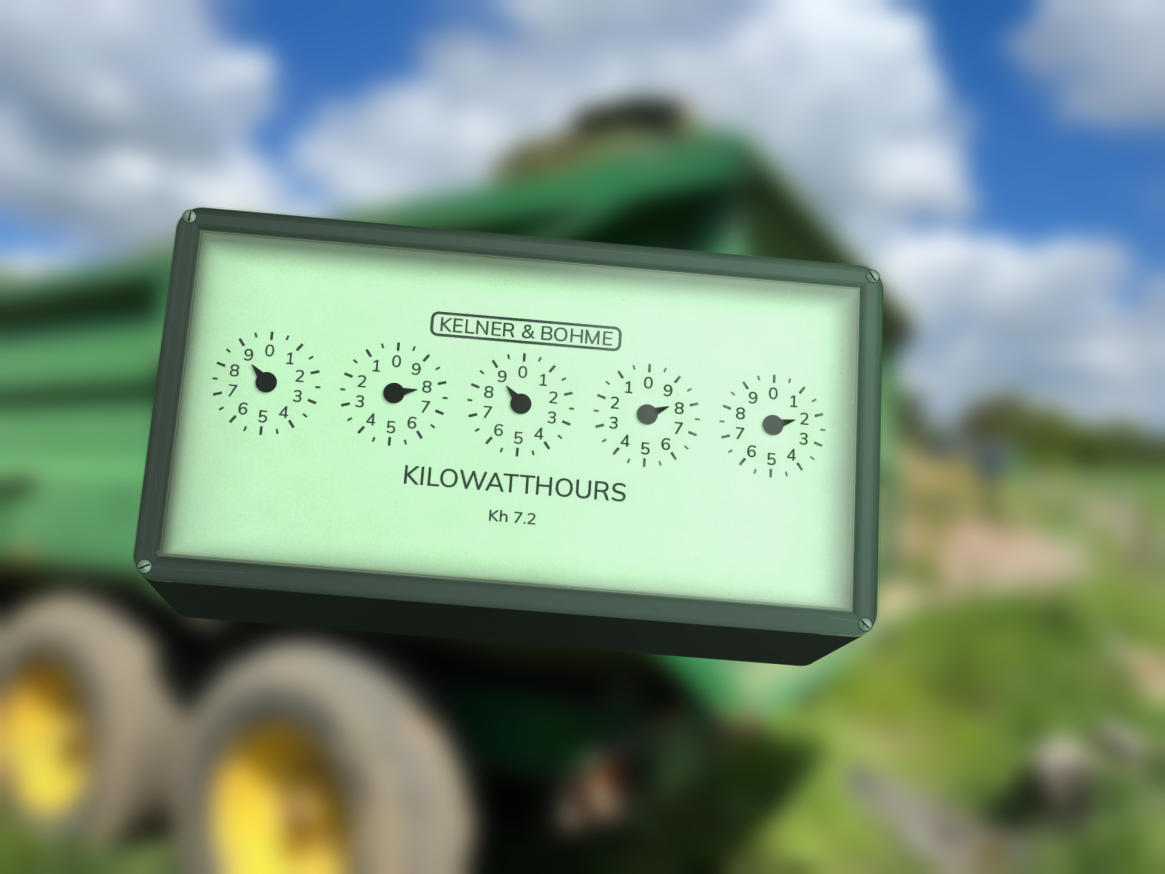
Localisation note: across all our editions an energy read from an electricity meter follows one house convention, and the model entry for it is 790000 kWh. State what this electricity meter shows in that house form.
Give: 87882 kWh
